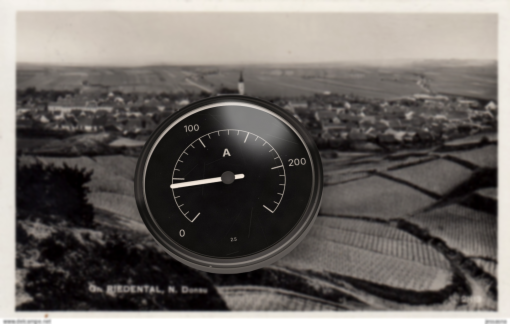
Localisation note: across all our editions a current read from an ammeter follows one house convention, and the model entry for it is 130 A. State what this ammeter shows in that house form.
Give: 40 A
